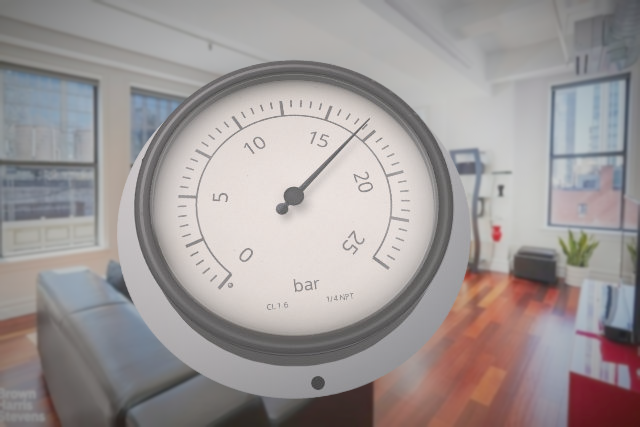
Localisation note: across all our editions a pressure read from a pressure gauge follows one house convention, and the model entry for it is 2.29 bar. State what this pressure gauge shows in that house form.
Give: 17 bar
